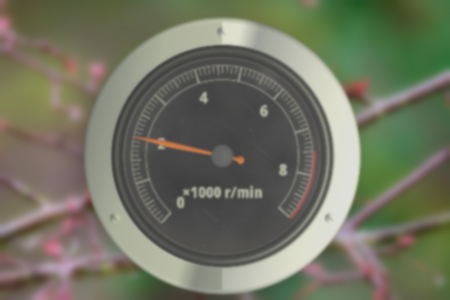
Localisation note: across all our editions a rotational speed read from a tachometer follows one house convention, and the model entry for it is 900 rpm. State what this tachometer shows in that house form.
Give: 2000 rpm
